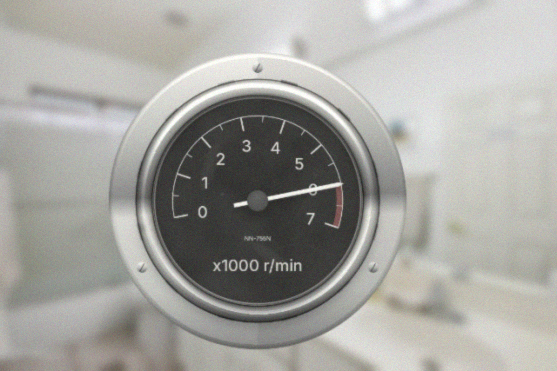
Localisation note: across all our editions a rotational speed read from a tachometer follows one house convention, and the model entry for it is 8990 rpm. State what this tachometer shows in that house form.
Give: 6000 rpm
